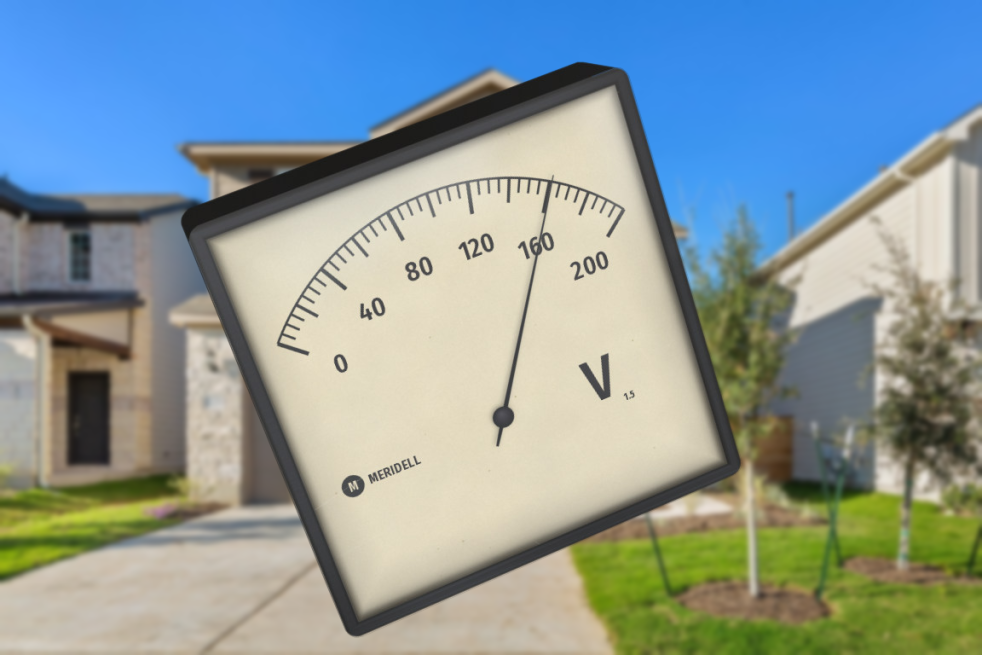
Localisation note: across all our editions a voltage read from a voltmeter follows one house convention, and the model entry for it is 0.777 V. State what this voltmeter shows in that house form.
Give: 160 V
